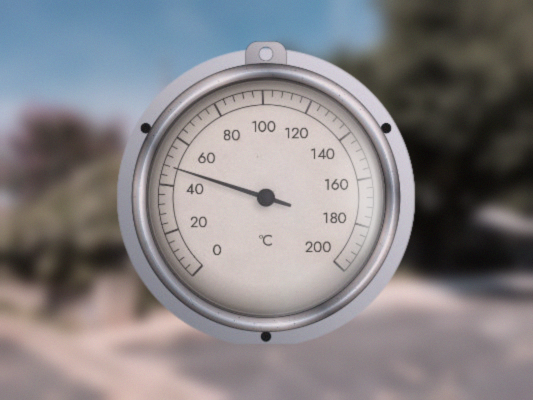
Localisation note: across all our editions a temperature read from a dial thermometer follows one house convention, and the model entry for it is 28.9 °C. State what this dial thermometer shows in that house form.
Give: 48 °C
